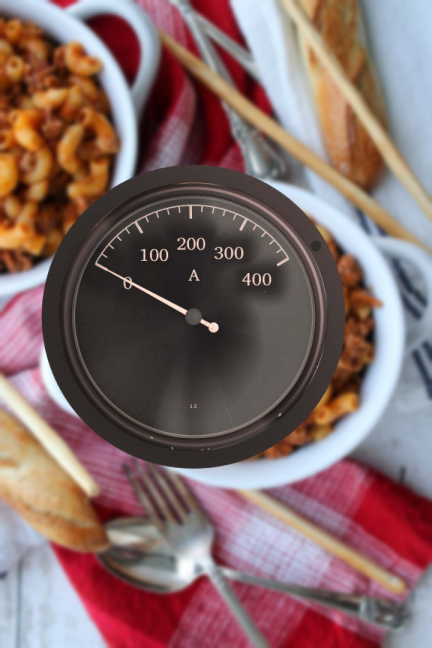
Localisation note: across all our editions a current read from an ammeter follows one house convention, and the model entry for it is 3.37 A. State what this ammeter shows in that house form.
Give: 0 A
